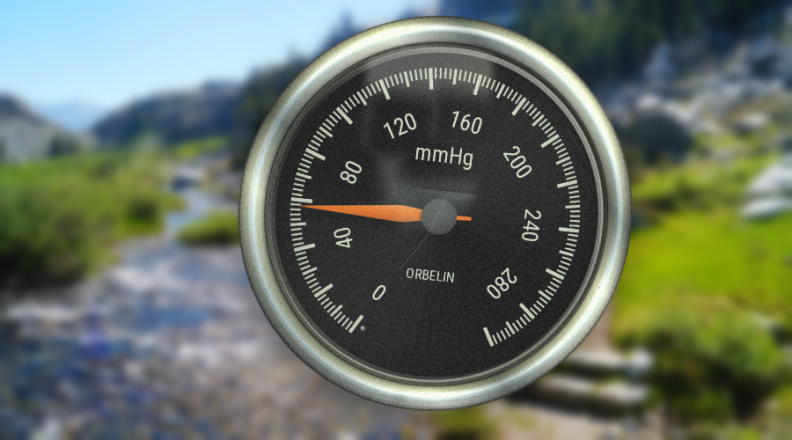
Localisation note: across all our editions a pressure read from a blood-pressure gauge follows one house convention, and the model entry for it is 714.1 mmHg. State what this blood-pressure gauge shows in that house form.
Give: 58 mmHg
